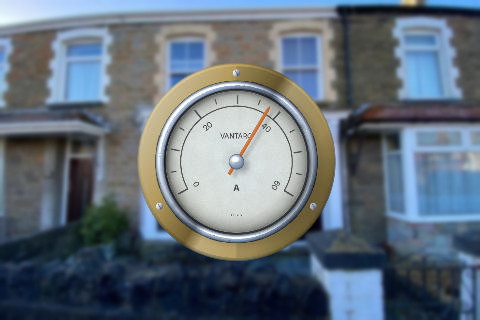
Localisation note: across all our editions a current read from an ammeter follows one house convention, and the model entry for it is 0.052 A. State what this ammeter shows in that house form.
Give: 37.5 A
